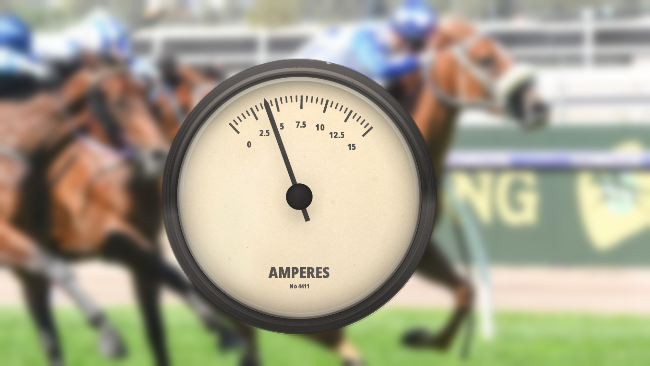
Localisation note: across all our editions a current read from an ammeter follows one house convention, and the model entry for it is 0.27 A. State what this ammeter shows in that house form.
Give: 4 A
